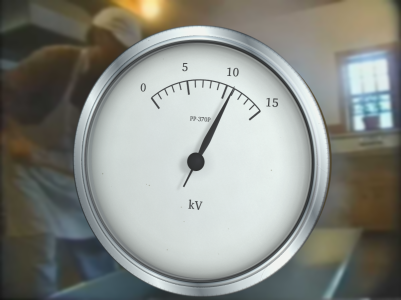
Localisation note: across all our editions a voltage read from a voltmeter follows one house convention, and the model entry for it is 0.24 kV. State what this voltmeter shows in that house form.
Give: 11 kV
